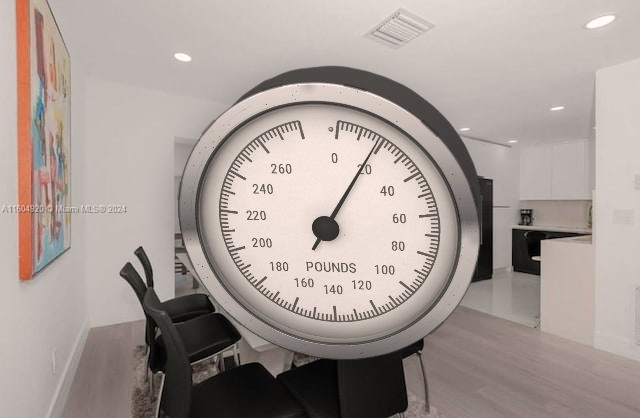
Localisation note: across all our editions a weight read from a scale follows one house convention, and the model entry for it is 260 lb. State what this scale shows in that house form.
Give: 18 lb
